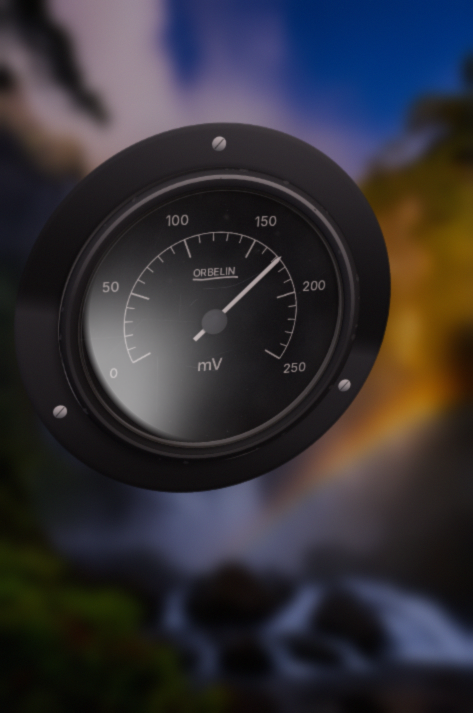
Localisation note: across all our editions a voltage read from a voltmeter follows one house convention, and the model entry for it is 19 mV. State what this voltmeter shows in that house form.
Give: 170 mV
